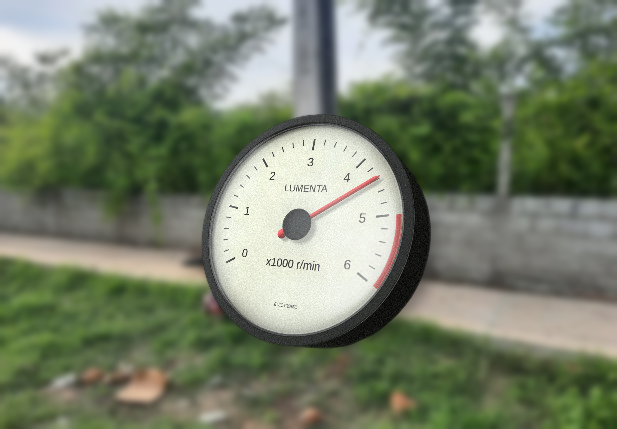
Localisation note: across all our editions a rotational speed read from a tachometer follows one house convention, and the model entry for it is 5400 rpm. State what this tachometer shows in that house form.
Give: 4400 rpm
